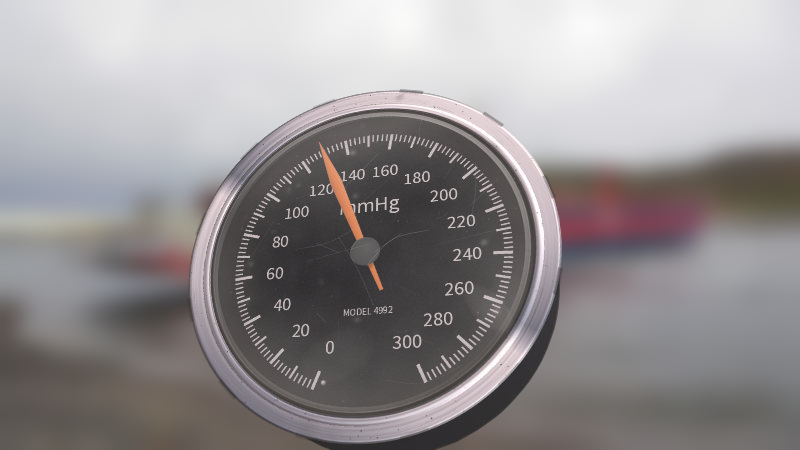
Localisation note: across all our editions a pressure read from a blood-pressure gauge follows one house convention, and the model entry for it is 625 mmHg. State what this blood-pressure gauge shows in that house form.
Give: 130 mmHg
